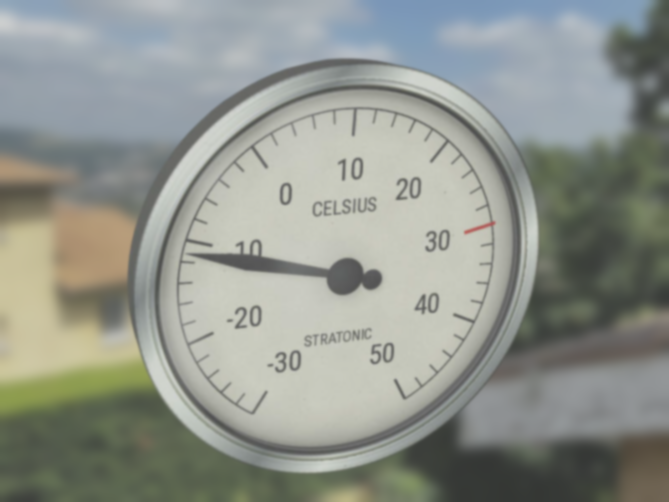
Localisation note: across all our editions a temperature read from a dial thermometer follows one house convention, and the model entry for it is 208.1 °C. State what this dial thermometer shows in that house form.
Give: -11 °C
